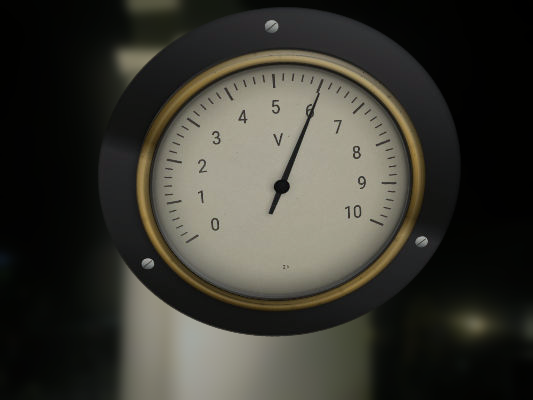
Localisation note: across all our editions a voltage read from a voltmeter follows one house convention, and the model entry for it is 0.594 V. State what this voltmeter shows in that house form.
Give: 6 V
